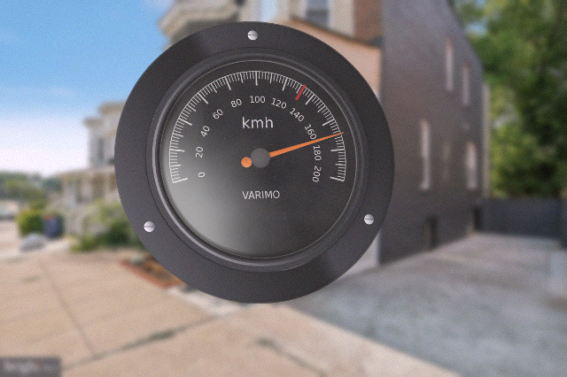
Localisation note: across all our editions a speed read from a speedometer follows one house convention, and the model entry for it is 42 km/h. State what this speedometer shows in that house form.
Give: 170 km/h
